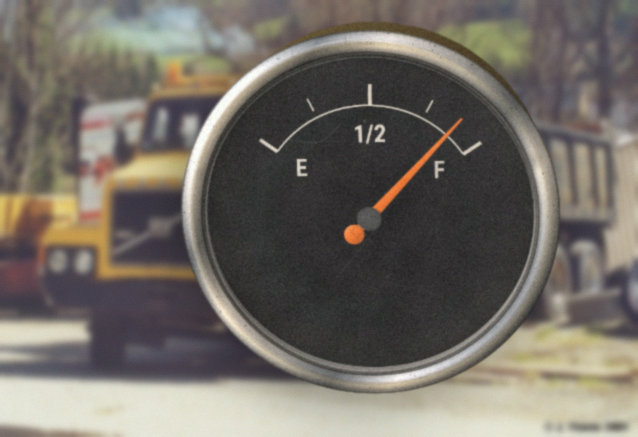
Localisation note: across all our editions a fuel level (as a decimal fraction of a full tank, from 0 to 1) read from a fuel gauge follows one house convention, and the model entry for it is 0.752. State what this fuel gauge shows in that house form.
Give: 0.875
